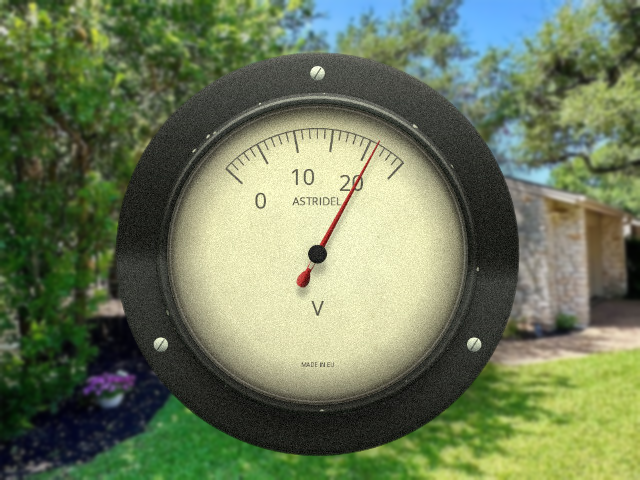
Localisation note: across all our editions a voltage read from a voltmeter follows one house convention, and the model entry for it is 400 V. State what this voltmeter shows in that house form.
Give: 21 V
